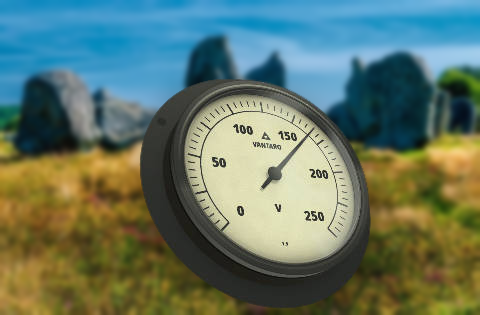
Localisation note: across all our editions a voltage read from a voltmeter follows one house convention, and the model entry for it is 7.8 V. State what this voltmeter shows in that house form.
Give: 165 V
